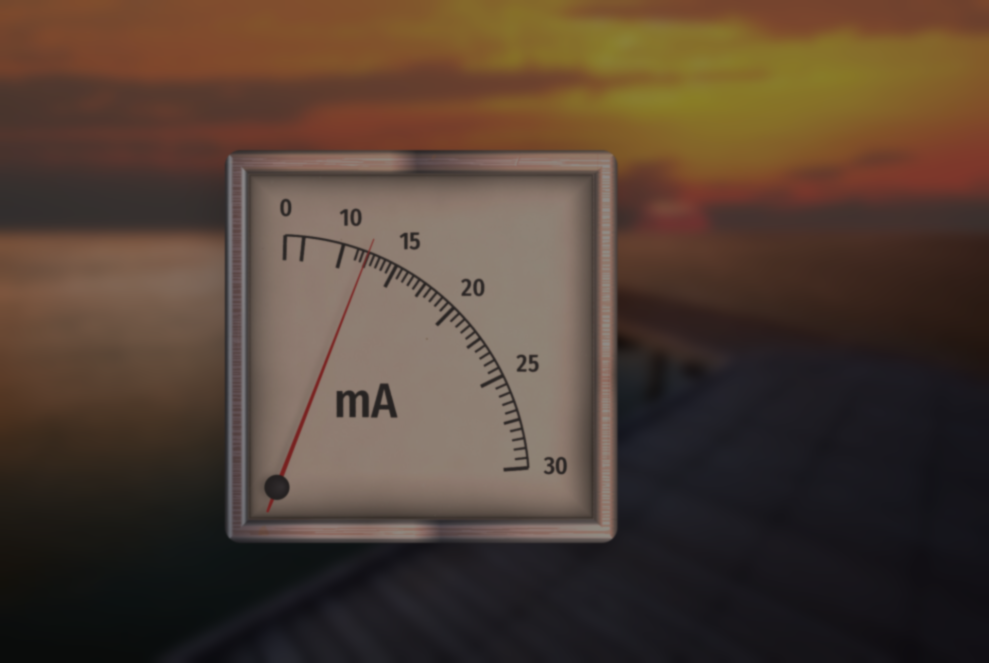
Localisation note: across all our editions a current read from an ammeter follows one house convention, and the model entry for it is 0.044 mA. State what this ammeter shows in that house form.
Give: 12.5 mA
